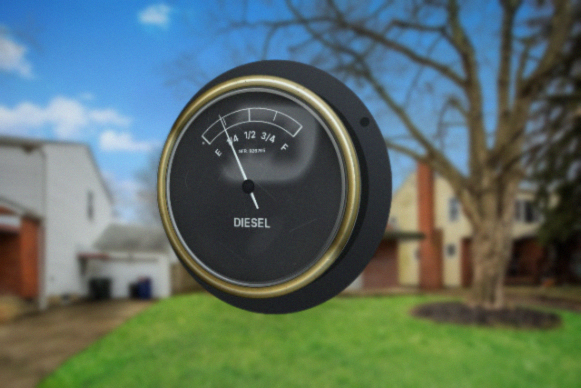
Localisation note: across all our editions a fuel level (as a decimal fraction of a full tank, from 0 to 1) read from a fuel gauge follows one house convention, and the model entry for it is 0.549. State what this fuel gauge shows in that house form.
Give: 0.25
